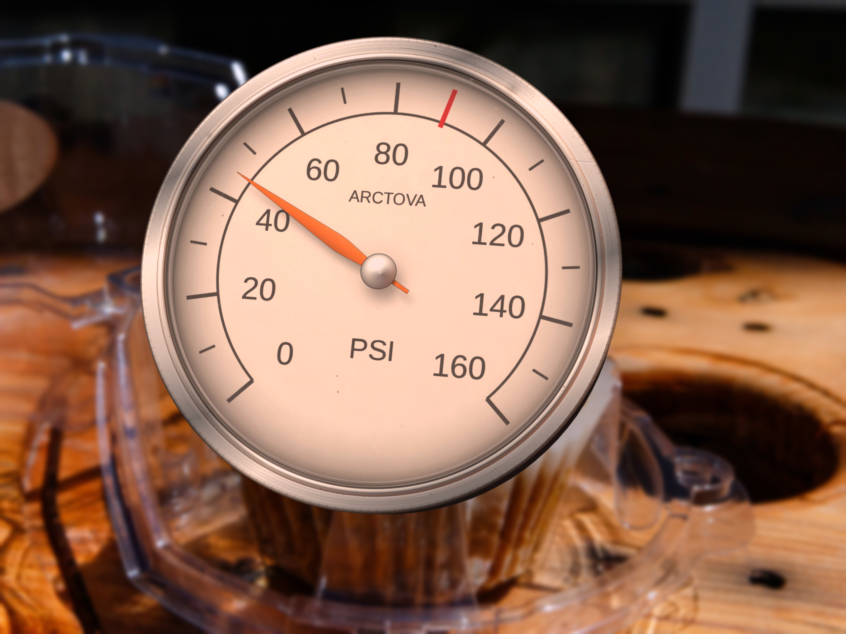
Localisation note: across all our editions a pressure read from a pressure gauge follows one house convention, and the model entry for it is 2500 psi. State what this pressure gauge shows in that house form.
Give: 45 psi
